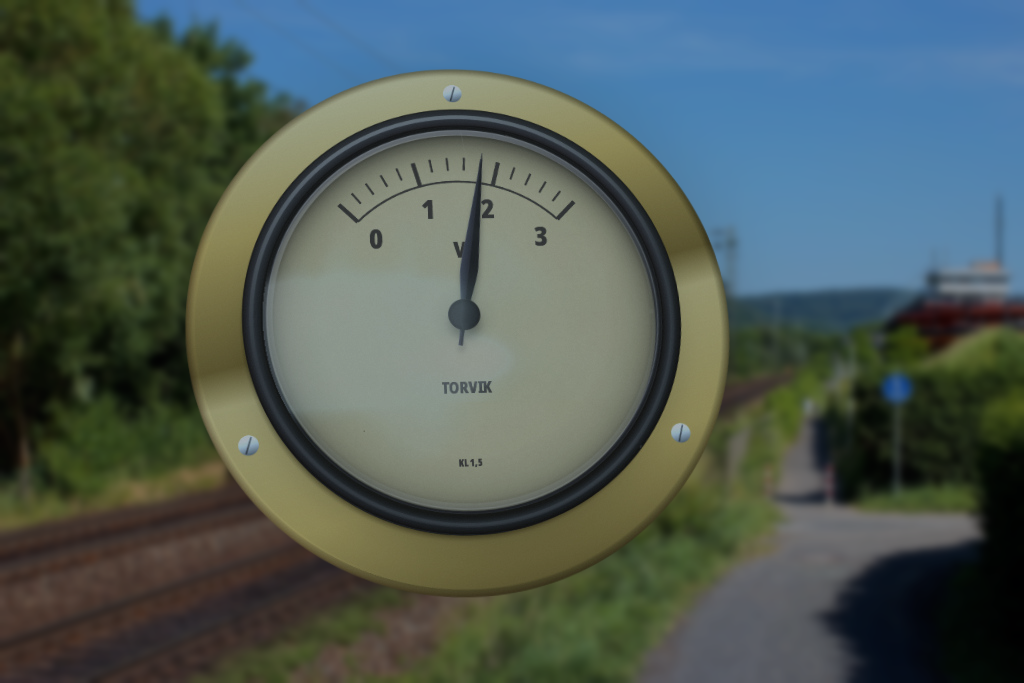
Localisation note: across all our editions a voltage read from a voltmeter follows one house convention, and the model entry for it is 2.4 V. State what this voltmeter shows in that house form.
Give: 1.8 V
